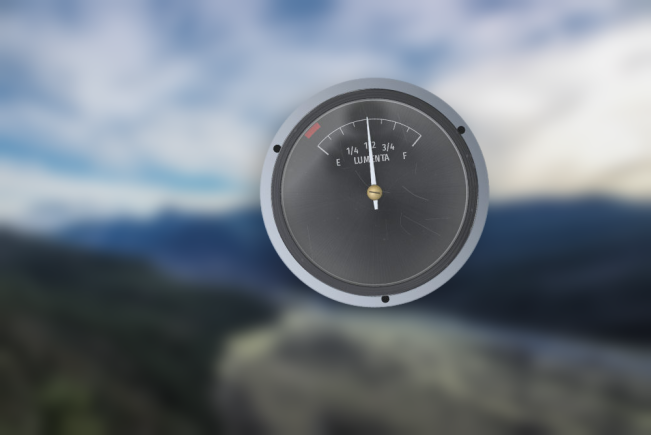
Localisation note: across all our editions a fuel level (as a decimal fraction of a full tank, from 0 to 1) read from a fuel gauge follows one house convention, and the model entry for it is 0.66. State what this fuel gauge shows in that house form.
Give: 0.5
